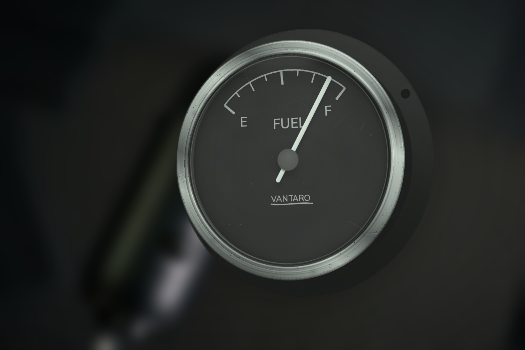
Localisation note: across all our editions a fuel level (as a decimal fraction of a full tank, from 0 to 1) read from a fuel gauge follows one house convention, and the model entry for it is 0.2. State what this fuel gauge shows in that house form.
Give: 0.875
